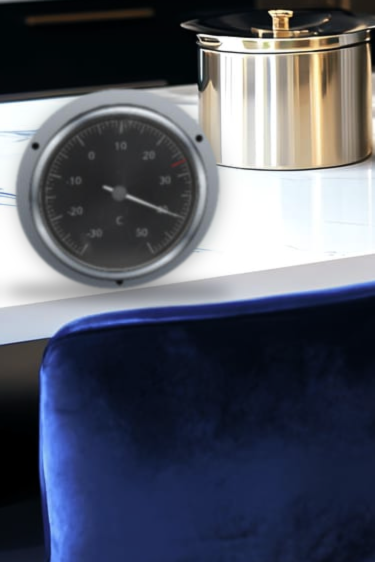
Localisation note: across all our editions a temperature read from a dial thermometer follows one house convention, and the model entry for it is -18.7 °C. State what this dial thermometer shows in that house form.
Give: 40 °C
